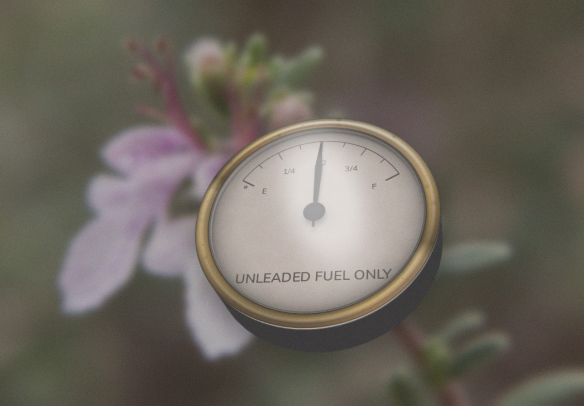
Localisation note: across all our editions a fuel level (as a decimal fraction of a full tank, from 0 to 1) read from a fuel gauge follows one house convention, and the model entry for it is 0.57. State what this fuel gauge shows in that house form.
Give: 0.5
